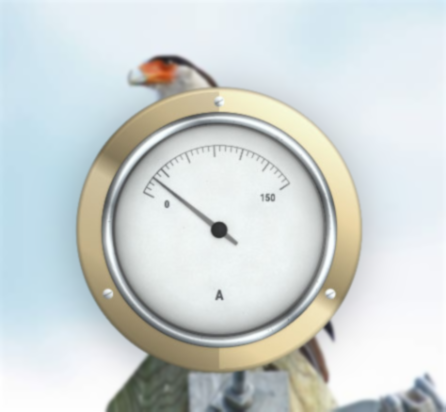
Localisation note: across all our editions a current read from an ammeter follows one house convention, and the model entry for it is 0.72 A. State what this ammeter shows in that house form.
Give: 15 A
